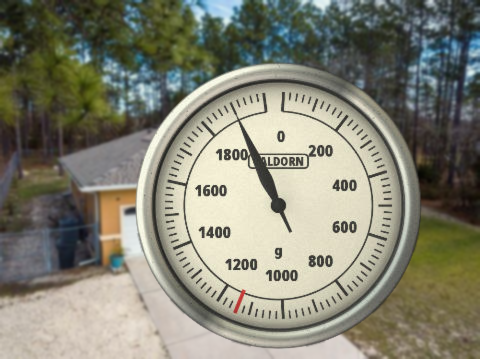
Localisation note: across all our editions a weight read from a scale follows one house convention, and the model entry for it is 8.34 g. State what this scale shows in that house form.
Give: 1900 g
